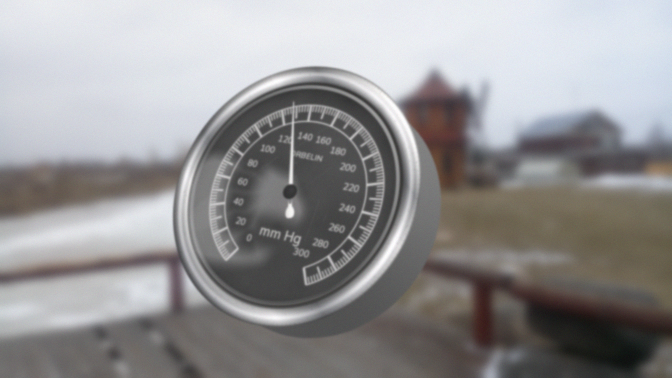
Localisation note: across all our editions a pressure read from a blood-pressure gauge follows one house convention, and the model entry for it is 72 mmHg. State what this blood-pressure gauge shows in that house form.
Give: 130 mmHg
